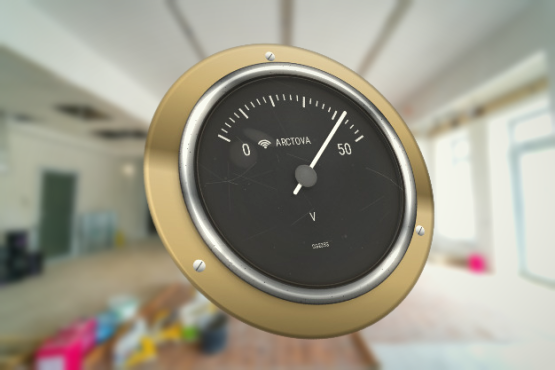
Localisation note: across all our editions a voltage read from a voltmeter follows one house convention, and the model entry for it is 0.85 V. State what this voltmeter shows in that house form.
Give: 42 V
